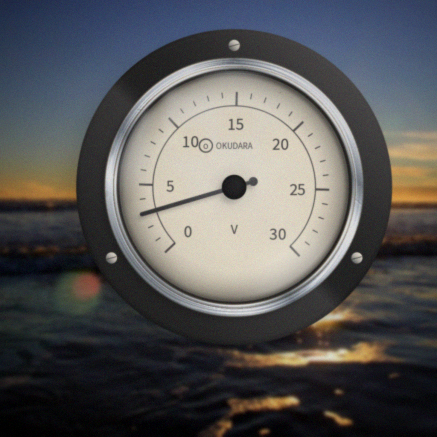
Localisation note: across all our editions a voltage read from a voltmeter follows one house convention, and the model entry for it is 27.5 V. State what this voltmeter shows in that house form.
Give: 3 V
